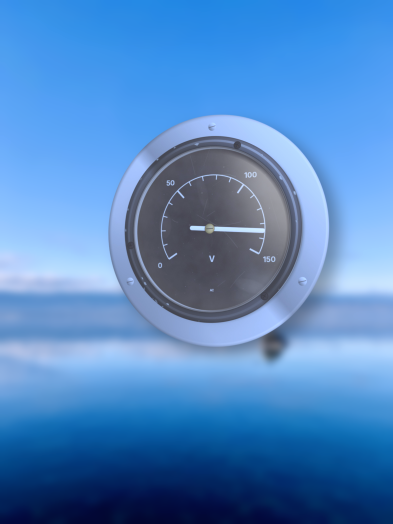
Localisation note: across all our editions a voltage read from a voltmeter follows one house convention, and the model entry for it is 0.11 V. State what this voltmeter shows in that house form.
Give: 135 V
